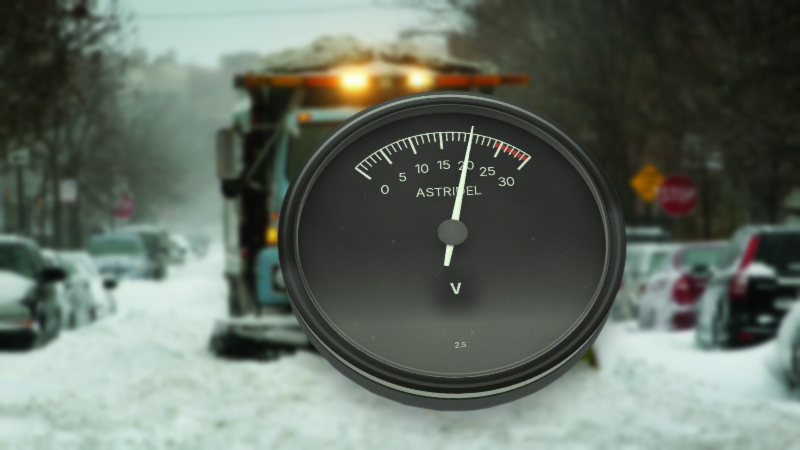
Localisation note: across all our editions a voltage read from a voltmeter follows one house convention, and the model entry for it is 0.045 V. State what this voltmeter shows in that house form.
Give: 20 V
